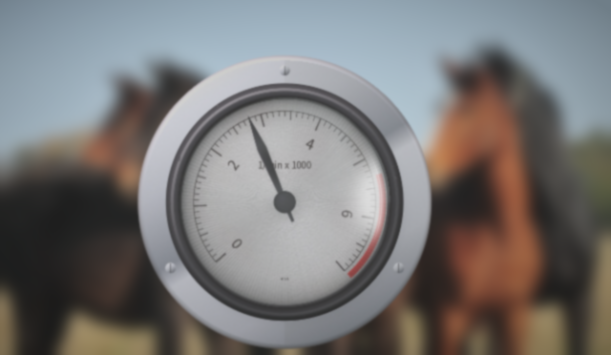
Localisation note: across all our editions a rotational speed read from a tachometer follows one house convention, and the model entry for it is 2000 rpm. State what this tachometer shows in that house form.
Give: 2800 rpm
